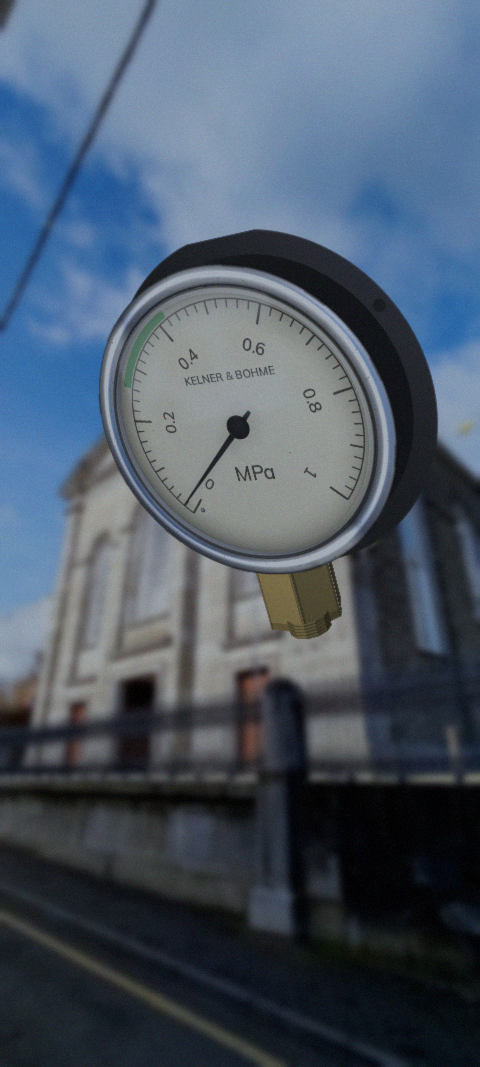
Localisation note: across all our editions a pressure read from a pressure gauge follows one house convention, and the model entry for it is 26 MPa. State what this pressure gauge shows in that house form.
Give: 0.02 MPa
